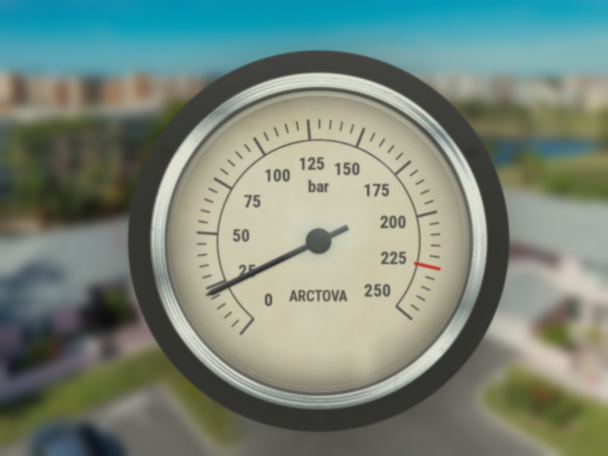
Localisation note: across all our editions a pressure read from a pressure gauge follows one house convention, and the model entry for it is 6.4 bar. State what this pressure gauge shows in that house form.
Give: 22.5 bar
